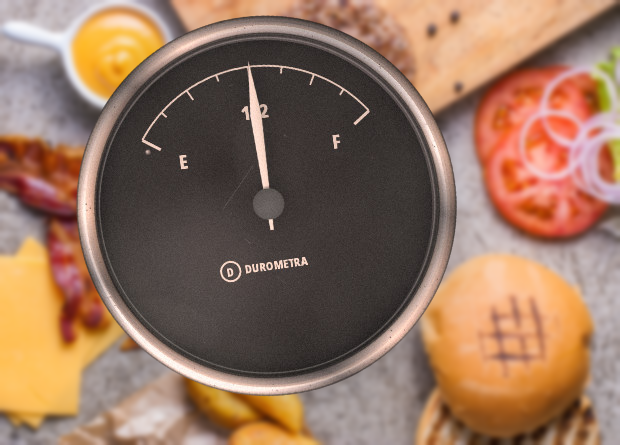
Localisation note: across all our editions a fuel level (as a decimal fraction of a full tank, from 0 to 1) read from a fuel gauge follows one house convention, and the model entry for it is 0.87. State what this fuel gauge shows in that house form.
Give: 0.5
